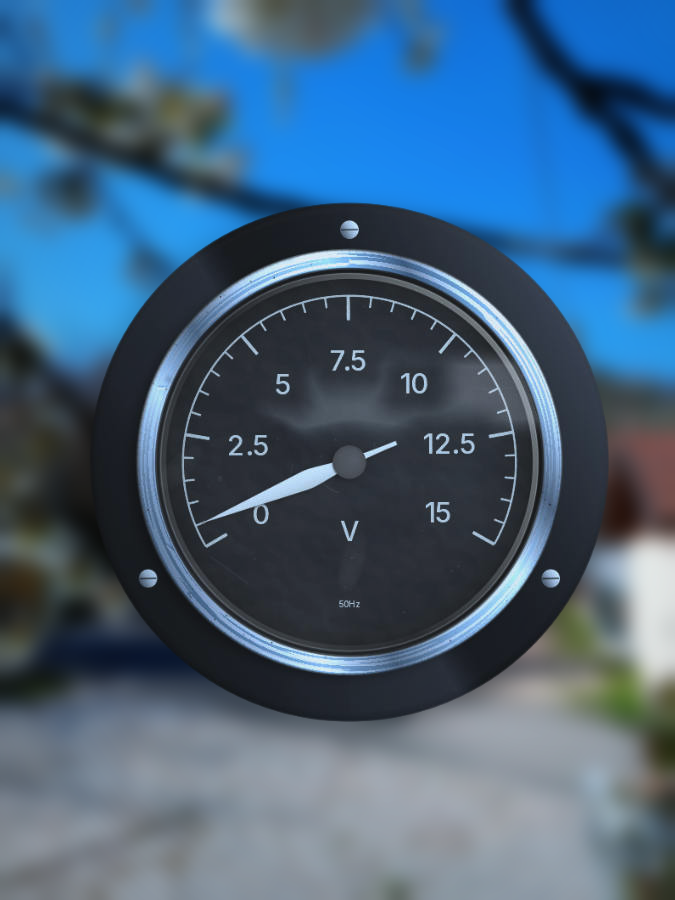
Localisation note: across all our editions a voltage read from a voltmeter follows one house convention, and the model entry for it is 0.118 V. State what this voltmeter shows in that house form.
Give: 0.5 V
